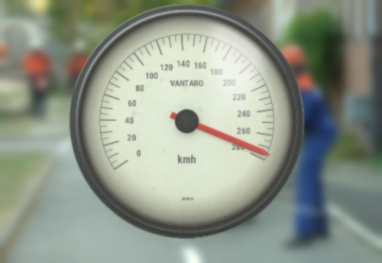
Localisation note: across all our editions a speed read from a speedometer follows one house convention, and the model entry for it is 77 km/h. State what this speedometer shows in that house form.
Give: 275 km/h
